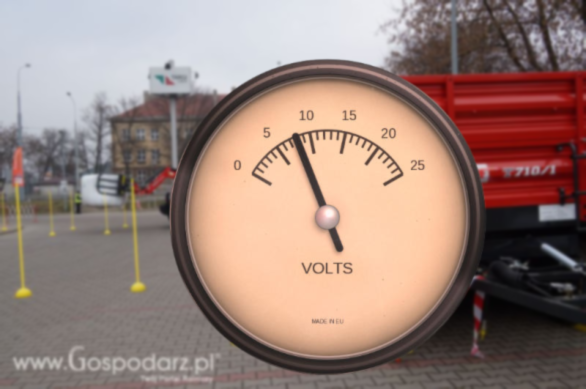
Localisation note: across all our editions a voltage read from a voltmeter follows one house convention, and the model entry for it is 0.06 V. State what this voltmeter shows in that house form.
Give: 8 V
